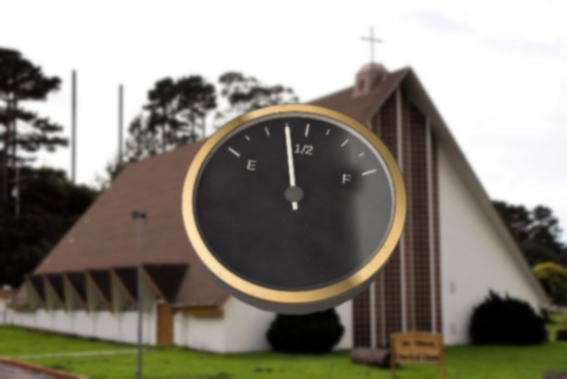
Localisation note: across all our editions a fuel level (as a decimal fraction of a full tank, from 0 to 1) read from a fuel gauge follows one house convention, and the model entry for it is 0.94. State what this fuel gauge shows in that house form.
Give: 0.375
